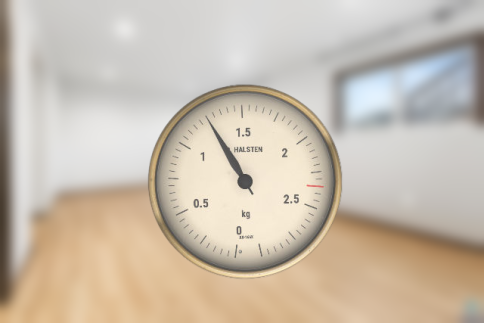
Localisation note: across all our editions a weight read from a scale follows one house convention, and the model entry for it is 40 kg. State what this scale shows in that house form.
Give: 1.25 kg
